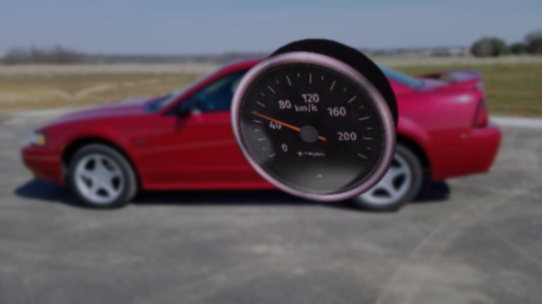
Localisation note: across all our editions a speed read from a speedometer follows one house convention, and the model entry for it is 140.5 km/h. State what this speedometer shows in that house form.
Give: 50 km/h
